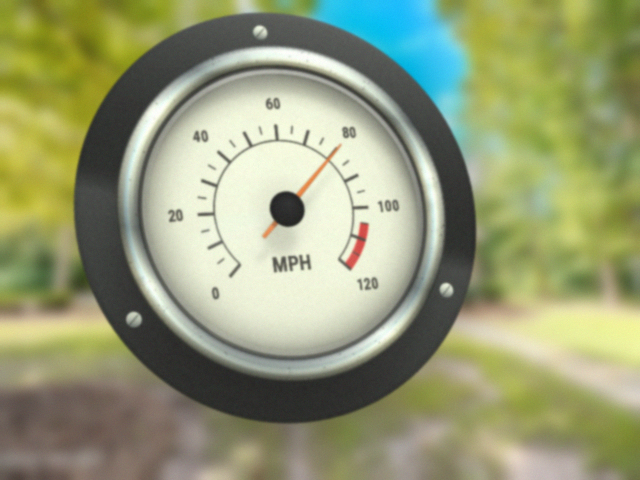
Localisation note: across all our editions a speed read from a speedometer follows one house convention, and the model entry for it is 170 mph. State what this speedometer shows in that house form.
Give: 80 mph
